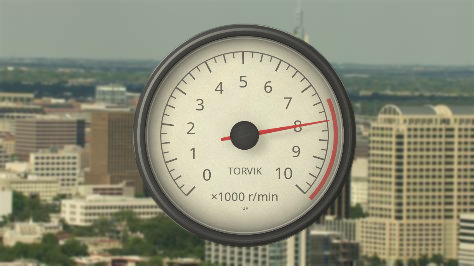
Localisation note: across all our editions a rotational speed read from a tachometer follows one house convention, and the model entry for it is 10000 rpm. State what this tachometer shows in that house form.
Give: 8000 rpm
